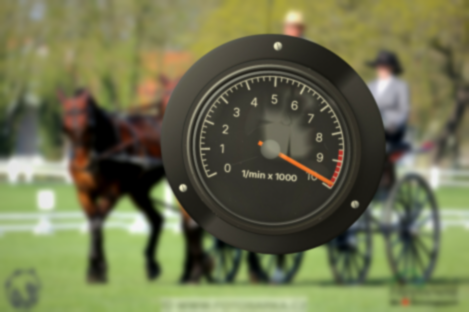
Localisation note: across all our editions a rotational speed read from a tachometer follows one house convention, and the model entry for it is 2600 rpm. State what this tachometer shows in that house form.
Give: 9800 rpm
